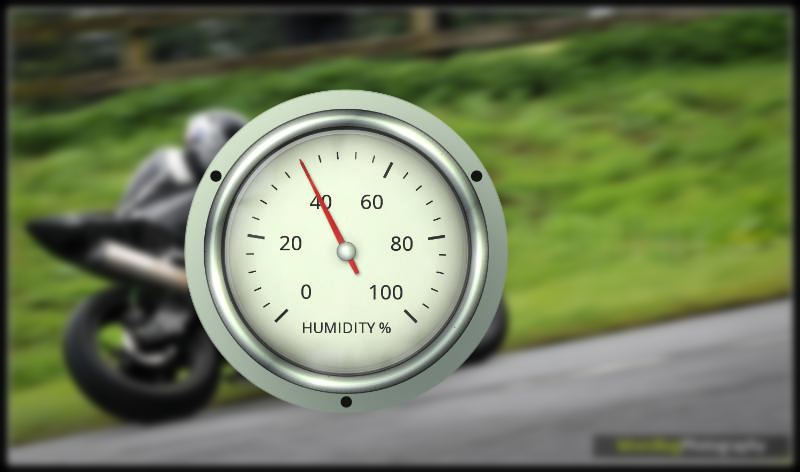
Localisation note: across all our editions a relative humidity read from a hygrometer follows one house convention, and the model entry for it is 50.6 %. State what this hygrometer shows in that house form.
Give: 40 %
